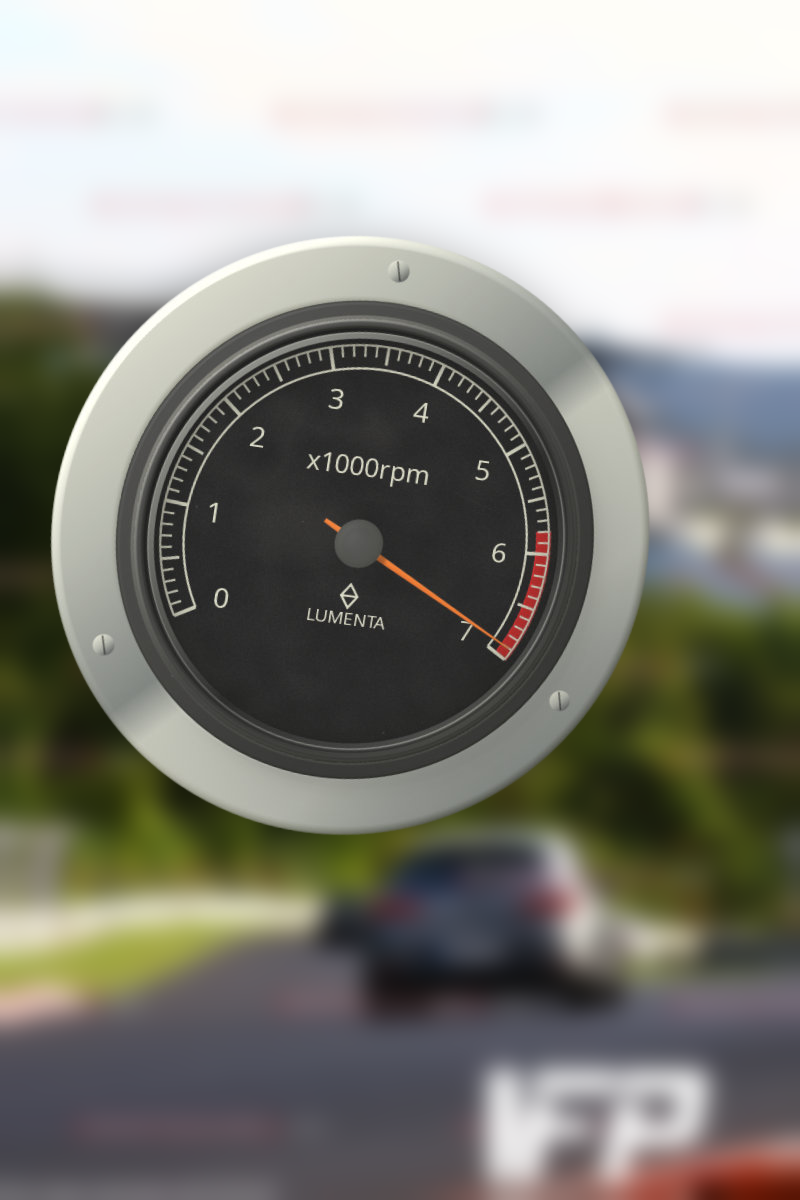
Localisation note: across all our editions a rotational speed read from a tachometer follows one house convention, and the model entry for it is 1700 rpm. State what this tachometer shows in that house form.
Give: 6900 rpm
